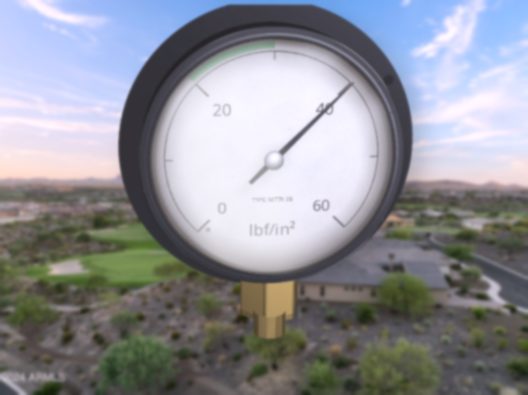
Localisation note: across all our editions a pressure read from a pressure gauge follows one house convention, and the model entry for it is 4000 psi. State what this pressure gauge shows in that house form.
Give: 40 psi
